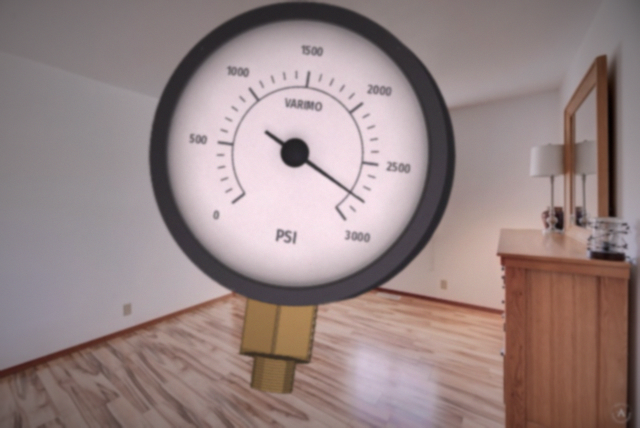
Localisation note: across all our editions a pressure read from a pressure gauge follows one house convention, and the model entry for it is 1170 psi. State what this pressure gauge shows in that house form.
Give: 2800 psi
